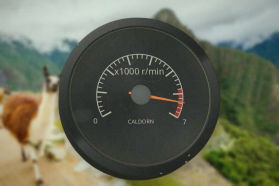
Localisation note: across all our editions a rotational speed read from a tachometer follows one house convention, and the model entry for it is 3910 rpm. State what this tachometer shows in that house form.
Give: 6400 rpm
